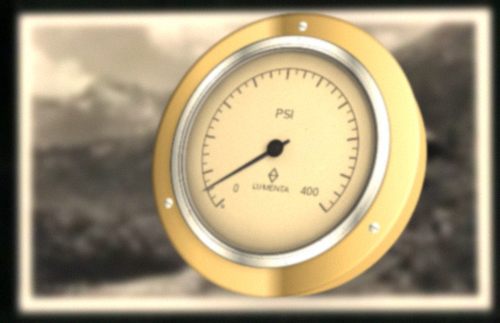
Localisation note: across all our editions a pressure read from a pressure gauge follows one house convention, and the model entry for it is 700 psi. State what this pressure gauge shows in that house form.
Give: 20 psi
